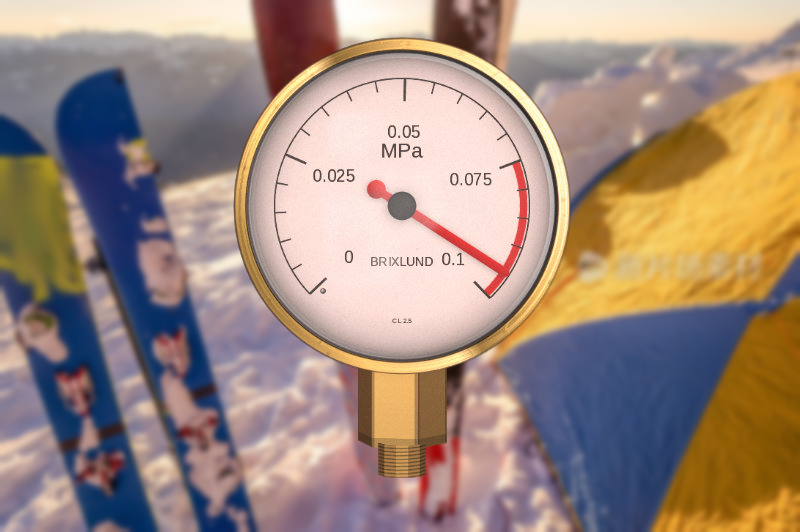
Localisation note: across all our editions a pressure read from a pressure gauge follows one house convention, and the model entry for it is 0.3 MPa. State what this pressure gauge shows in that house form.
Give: 0.095 MPa
